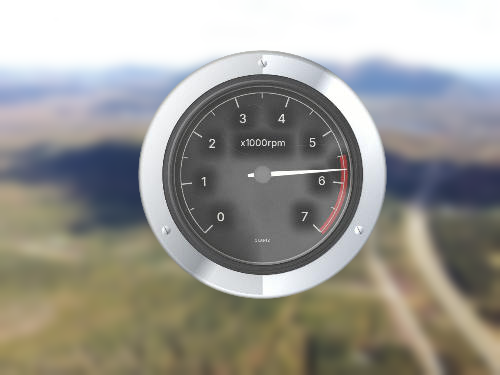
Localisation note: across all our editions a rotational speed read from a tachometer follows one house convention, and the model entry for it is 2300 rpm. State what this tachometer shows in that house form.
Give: 5750 rpm
